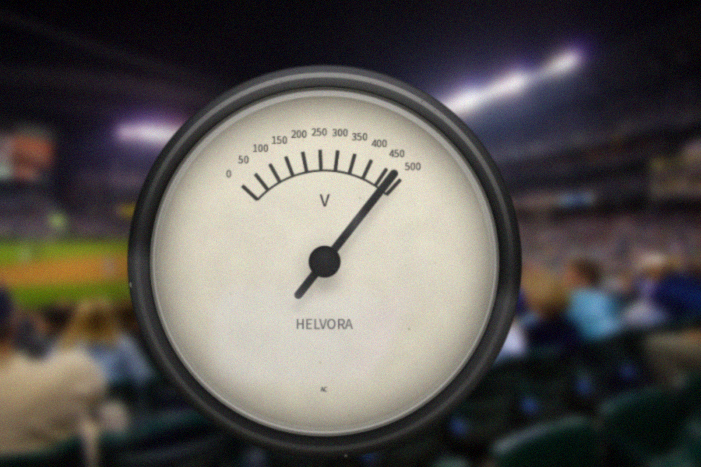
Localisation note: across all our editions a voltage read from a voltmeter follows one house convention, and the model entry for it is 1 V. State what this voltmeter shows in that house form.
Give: 475 V
